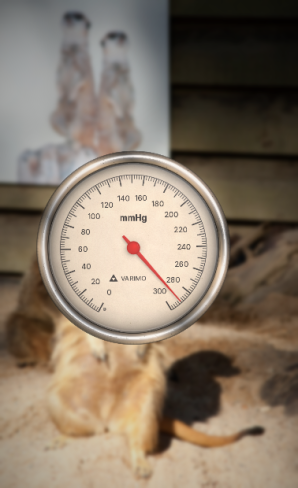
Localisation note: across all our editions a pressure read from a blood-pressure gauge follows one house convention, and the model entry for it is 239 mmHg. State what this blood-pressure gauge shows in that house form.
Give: 290 mmHg
